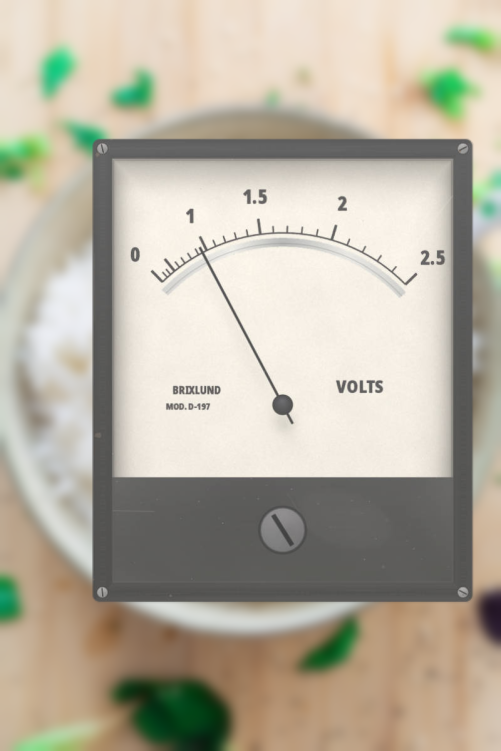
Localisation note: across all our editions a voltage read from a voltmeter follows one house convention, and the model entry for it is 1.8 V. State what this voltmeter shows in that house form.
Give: 0.95 V
